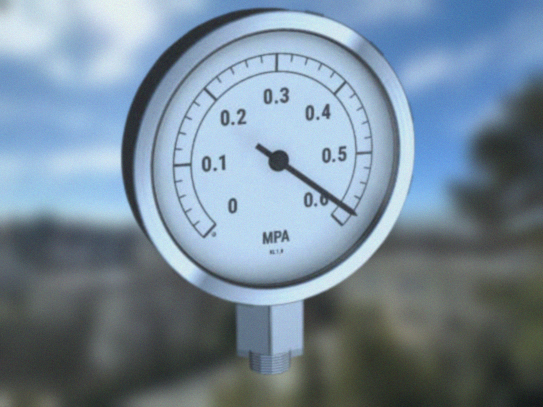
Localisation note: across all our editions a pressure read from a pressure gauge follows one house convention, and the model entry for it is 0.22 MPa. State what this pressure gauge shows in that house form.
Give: 0.58 MPa
